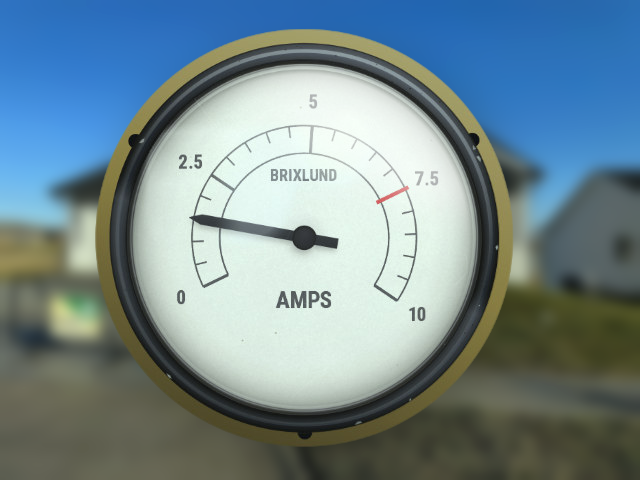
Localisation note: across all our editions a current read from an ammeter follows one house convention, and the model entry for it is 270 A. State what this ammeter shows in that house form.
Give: 1.5 A
